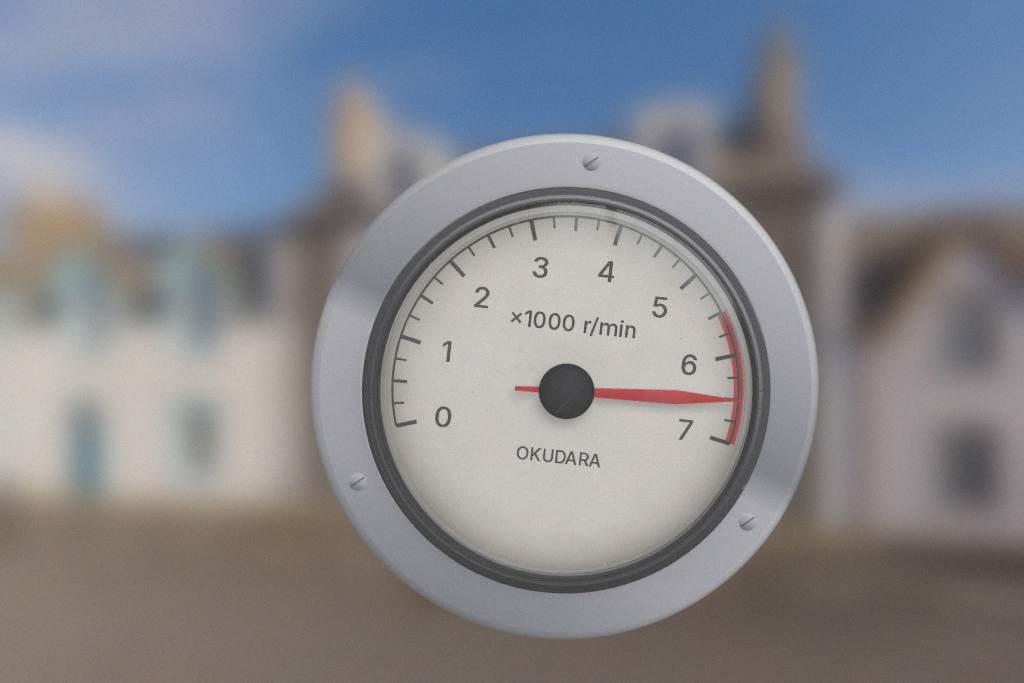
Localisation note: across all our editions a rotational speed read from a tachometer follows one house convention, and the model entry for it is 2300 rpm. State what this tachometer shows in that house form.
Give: 6500 rpm
